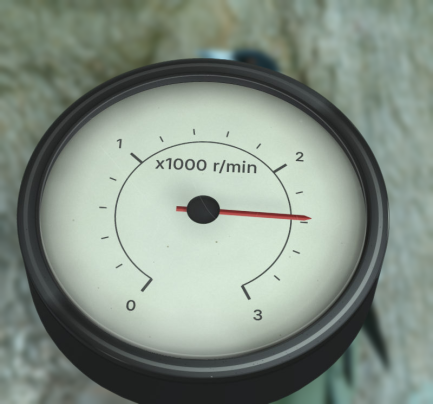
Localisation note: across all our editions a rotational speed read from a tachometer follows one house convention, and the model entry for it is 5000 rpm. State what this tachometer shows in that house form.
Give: 2400 rpm
